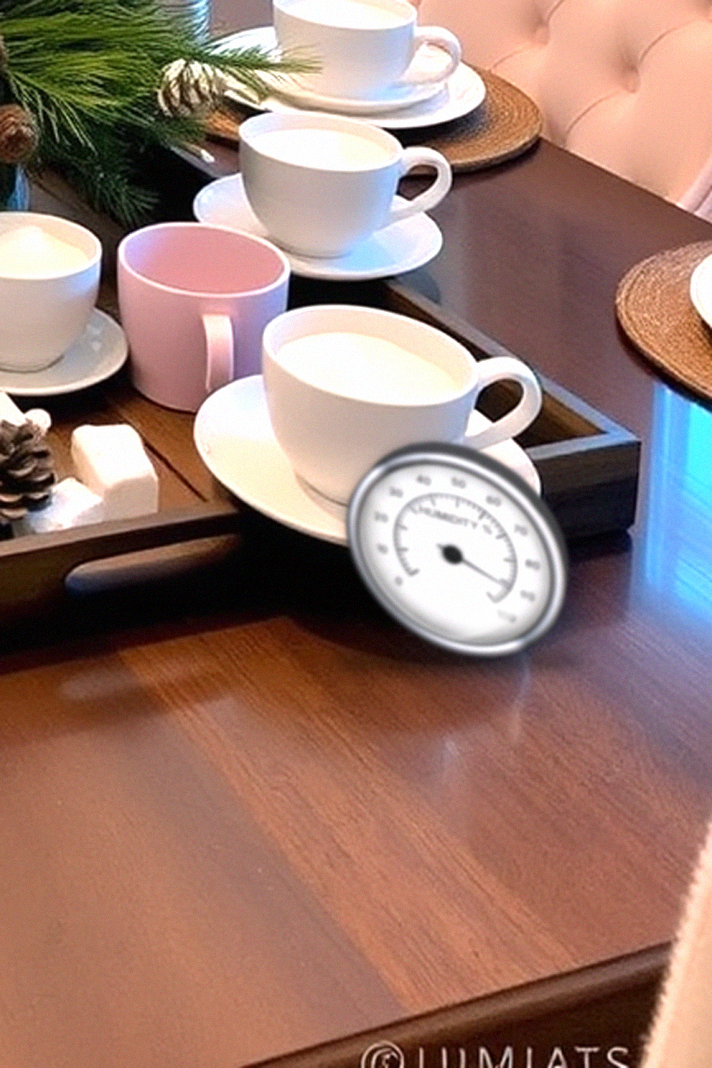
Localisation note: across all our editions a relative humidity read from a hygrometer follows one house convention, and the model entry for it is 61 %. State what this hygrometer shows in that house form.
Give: 90 %
